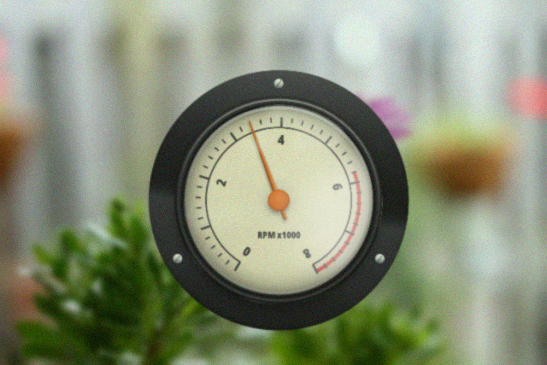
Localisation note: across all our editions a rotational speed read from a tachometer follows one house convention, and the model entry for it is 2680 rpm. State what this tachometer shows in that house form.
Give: 3400 rpm
